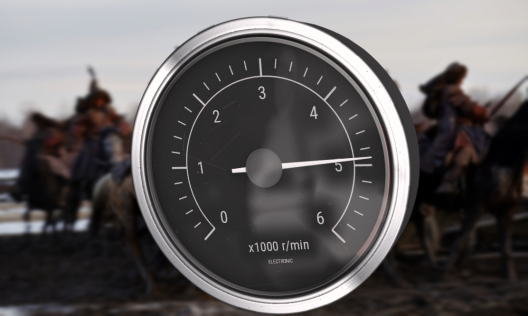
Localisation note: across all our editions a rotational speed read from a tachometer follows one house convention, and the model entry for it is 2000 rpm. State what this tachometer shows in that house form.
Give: 4900 rpm
